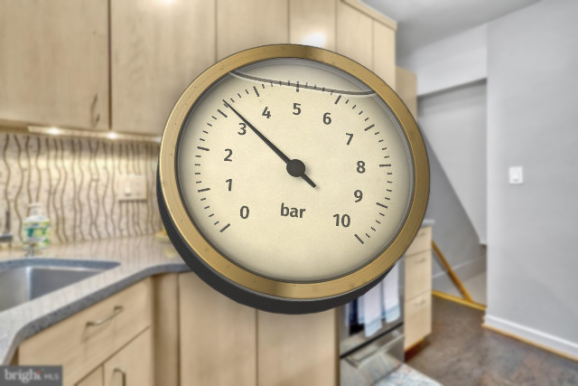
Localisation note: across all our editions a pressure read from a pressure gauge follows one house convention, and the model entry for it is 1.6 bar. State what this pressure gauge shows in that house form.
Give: 3.2 bar
